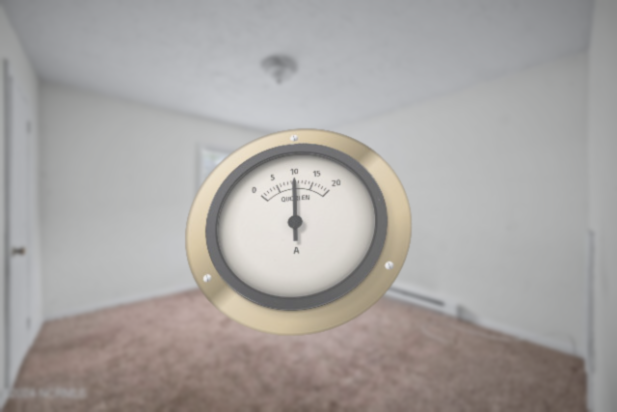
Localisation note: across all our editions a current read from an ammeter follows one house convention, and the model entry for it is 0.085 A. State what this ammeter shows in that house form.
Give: 10 A
